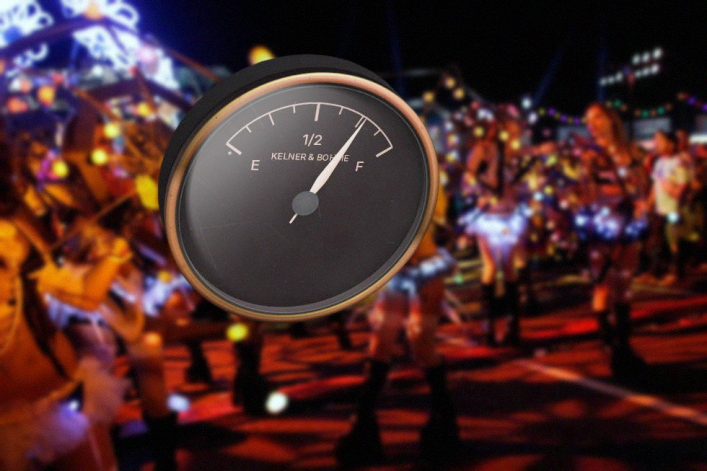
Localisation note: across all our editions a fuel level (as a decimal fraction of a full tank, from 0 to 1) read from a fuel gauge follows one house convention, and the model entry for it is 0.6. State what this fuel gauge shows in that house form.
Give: 0.75
